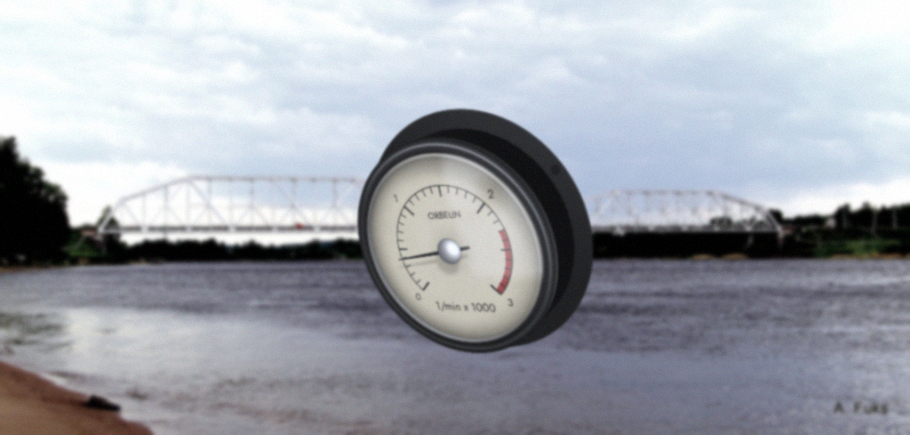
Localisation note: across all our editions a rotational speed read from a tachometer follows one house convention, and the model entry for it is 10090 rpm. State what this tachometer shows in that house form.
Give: 400 rpm
